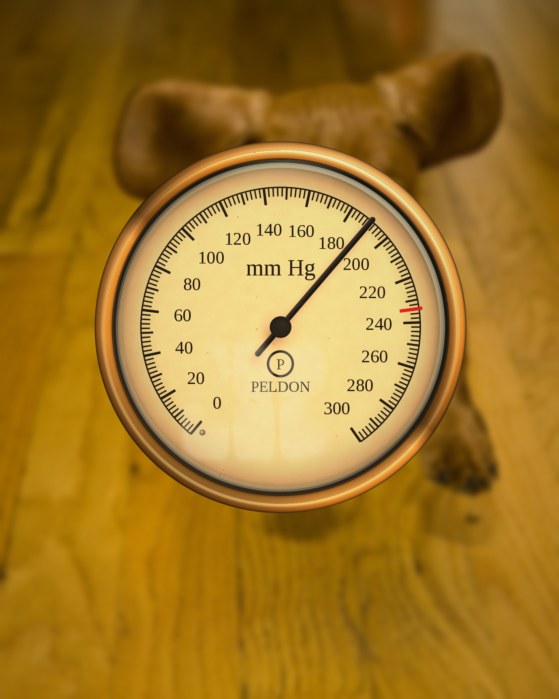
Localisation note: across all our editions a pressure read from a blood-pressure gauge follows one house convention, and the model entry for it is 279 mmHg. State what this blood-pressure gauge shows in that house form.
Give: 190 mmHg
